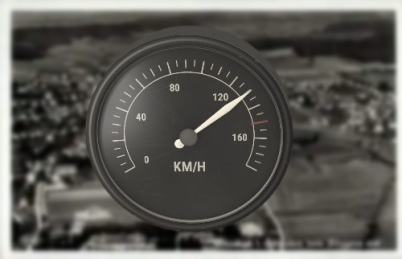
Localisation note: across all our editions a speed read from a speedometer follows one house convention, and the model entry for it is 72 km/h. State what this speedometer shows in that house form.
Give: 130 km/h
